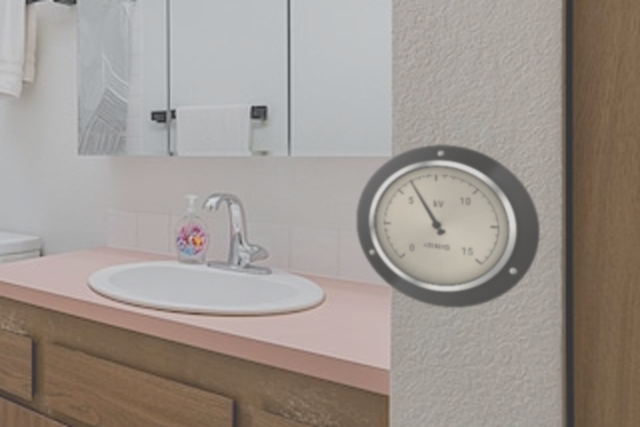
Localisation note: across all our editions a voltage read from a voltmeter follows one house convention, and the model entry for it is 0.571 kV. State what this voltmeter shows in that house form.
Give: 6 kV
